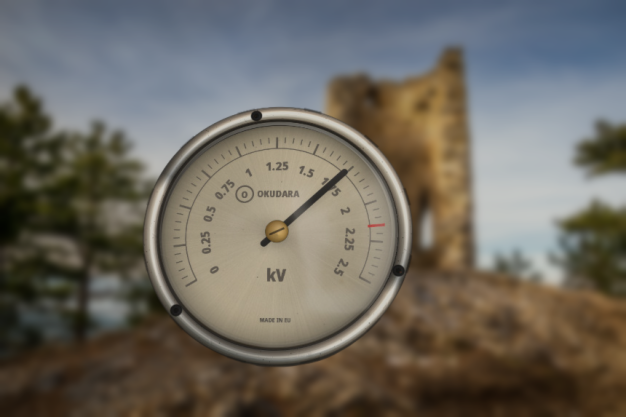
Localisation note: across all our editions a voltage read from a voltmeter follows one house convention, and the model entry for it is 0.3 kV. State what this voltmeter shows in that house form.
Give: 1.75 kV
